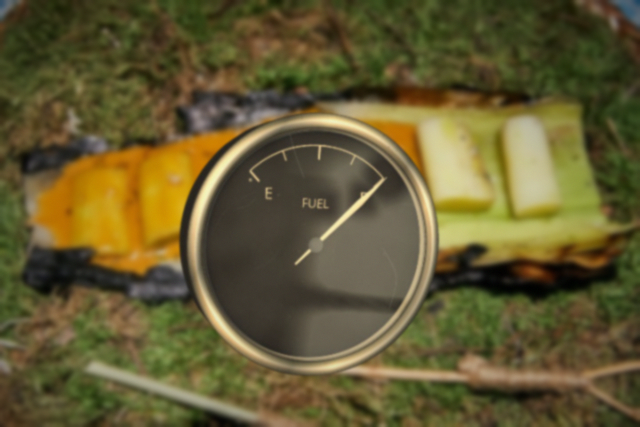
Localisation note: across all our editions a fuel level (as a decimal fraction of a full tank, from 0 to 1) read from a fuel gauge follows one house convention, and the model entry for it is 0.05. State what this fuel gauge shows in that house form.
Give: 1
